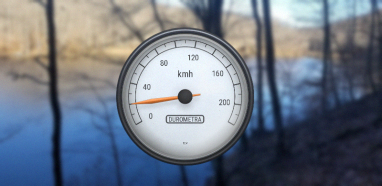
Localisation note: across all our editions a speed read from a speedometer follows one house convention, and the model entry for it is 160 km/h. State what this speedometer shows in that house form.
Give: 20 km/h
